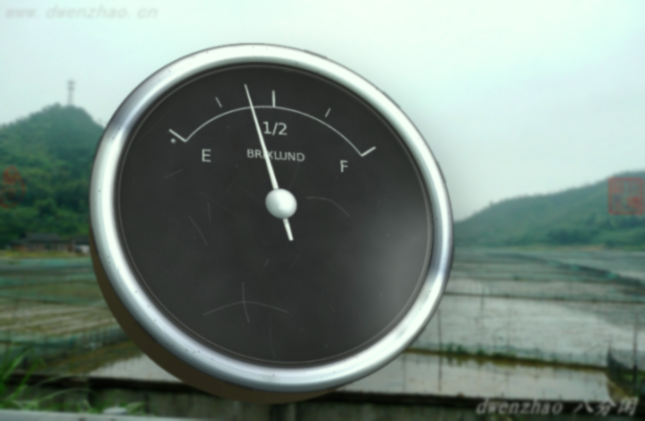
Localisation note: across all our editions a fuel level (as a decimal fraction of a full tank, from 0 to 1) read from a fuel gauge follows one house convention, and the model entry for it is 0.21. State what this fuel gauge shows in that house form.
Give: 0.375
